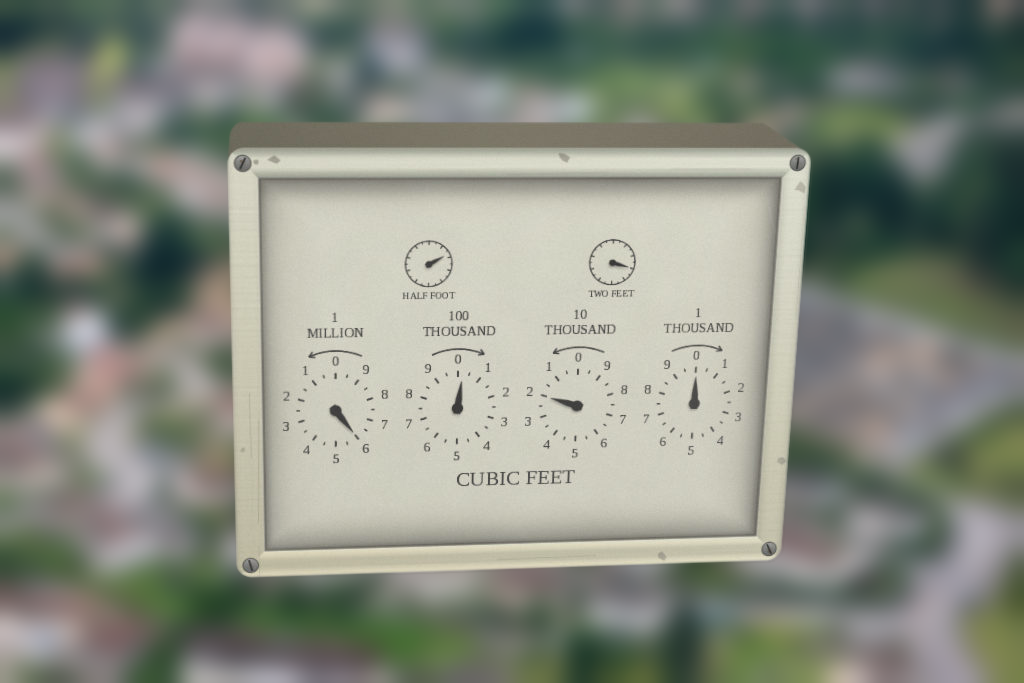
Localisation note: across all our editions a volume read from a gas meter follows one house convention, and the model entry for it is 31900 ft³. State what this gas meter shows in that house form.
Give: 602000 ft³
